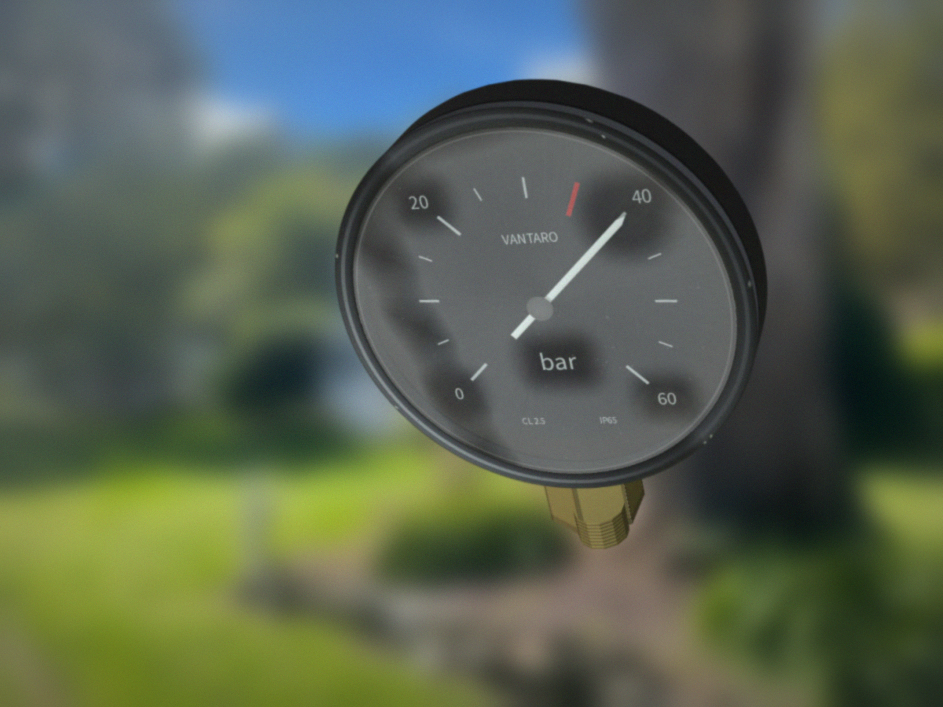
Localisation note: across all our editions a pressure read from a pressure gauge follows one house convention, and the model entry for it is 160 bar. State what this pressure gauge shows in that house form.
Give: 40 bar
